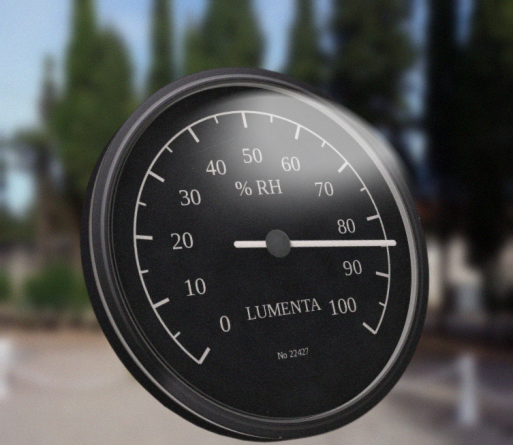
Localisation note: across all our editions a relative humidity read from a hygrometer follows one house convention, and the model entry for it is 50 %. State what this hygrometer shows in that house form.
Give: 85 %
